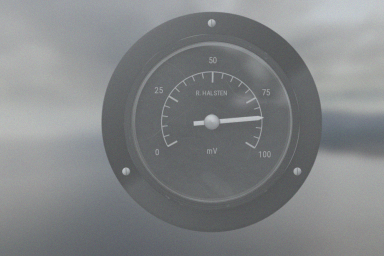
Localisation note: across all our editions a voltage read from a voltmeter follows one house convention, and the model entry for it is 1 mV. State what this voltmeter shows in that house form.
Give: 85 mV
